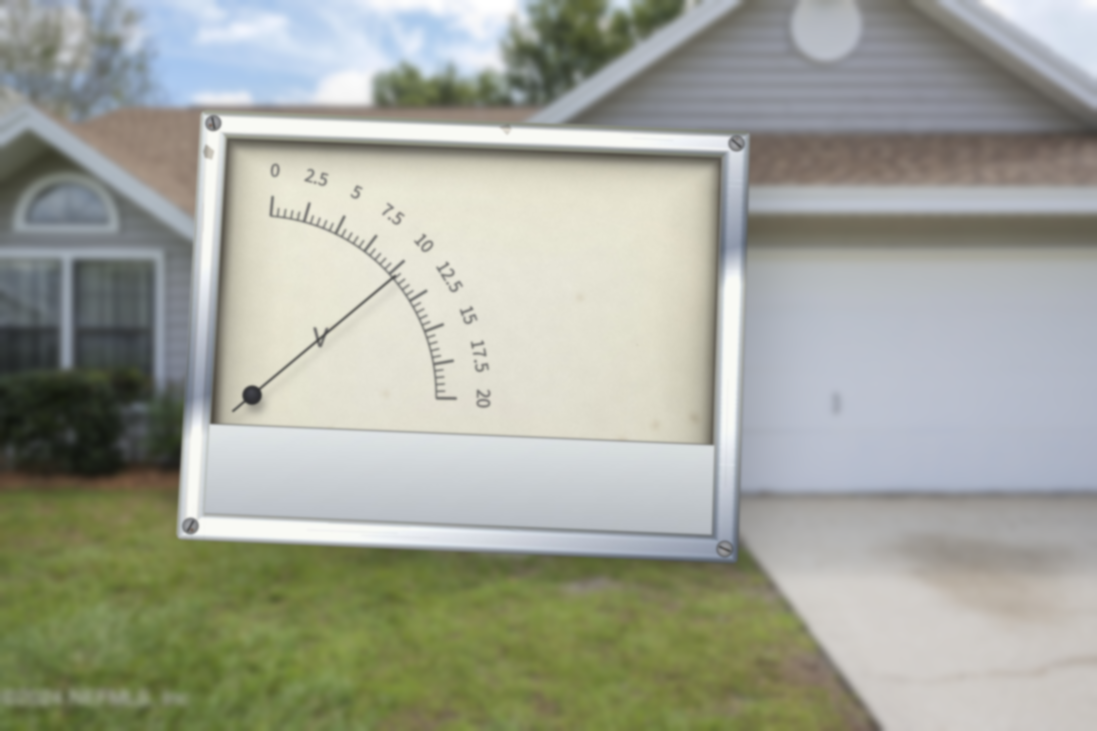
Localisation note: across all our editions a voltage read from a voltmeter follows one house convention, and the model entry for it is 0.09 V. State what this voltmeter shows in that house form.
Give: 10.5 V
